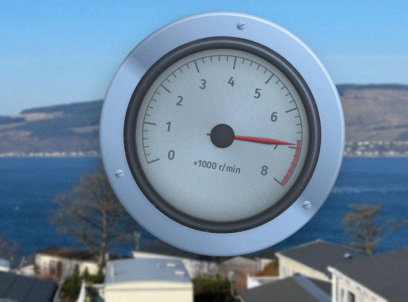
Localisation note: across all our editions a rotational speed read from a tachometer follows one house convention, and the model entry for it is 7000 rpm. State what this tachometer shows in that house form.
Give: 6900 rpm
